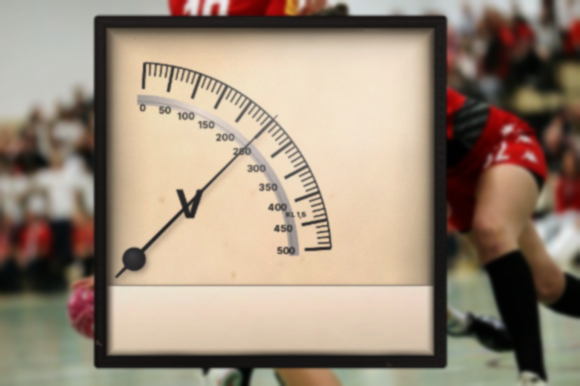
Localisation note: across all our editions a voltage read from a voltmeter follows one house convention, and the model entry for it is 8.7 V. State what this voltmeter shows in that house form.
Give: 250 V
